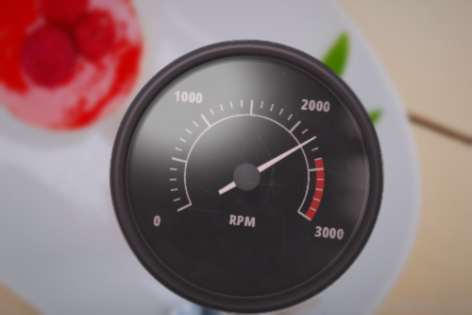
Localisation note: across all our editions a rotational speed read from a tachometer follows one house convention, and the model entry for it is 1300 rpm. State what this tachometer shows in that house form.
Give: 2200 rpm
